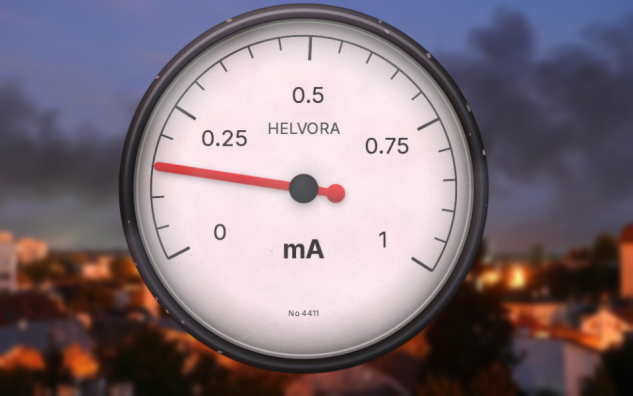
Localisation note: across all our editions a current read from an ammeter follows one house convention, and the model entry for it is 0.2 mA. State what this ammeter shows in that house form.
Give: 0.15 mA
